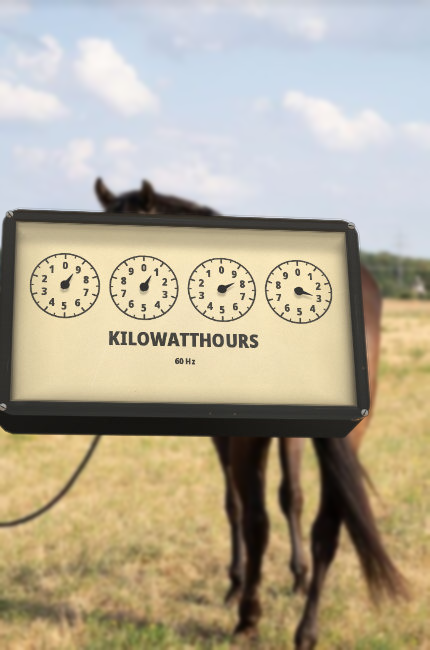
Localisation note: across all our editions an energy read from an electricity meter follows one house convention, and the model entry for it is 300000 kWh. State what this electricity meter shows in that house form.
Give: 9083 kWh
